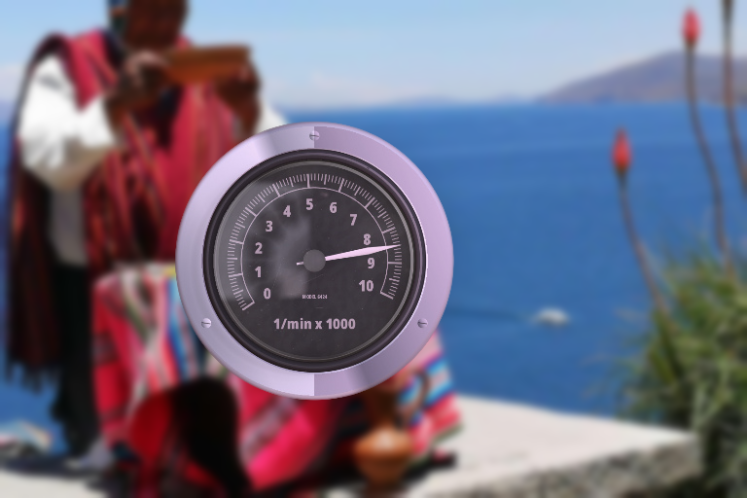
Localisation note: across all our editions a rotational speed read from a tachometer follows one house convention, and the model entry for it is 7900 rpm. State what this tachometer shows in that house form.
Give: 8500 rpm
